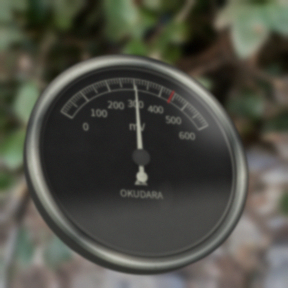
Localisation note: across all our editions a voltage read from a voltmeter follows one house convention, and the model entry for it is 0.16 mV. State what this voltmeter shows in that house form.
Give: 300 mV
